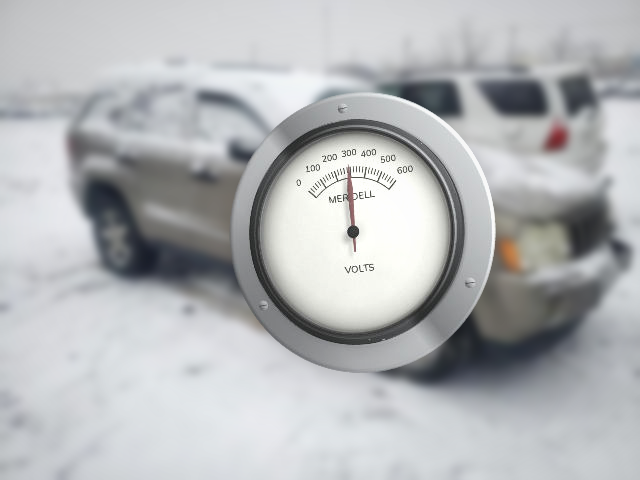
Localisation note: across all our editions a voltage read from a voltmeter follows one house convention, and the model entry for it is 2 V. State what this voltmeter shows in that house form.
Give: 300 V
